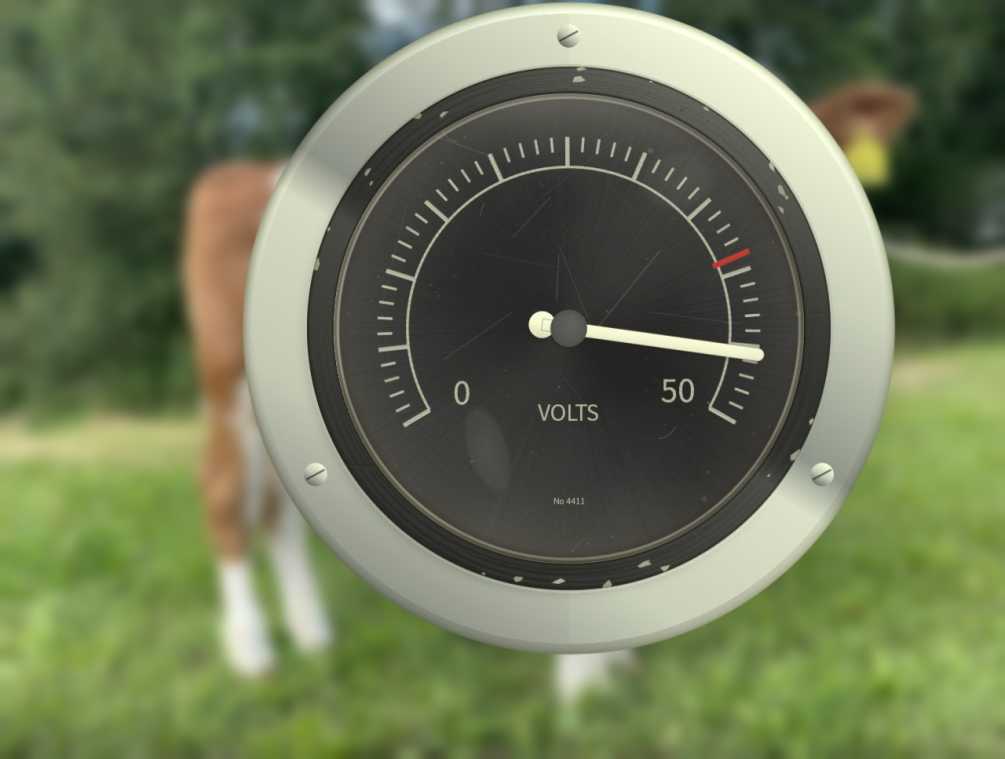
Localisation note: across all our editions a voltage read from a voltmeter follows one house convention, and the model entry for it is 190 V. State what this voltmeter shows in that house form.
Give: 45.5 V
